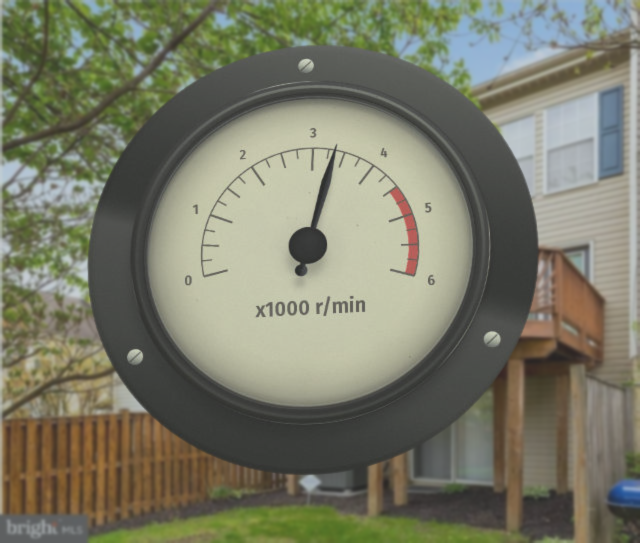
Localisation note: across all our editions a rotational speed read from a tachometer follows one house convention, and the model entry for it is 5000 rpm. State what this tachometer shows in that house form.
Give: 3375 rpm
